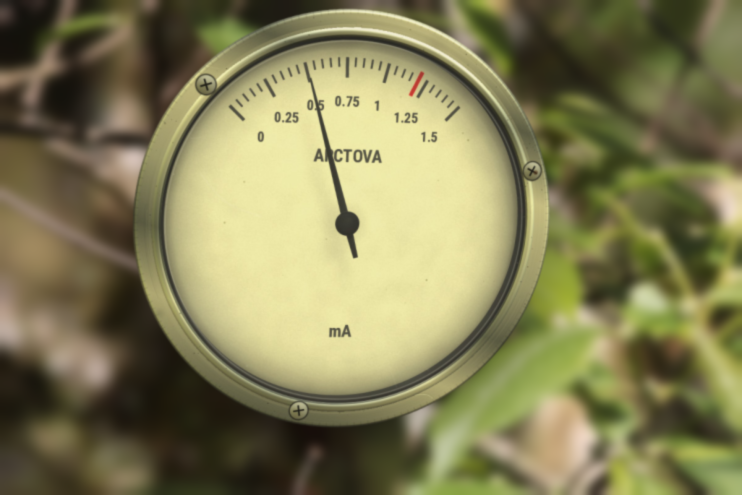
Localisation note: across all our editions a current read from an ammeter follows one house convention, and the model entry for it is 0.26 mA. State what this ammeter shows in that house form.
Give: 0.5 mA
